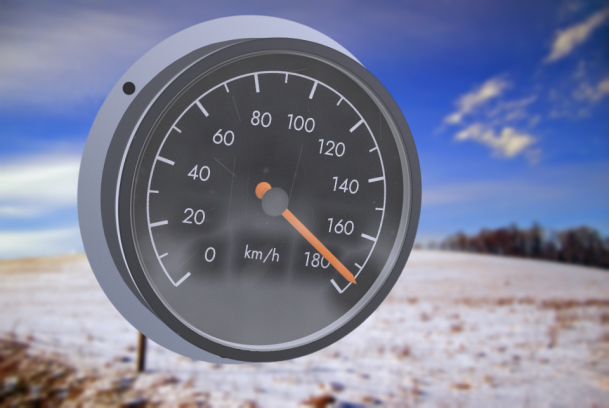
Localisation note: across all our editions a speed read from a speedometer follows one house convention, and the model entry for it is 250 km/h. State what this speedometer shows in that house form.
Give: 175 km/h
